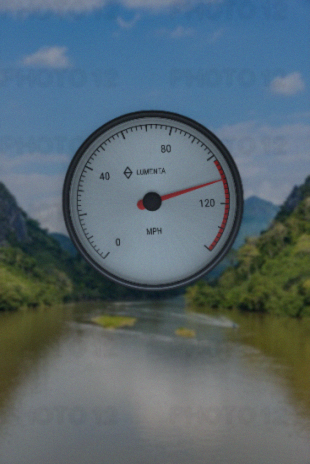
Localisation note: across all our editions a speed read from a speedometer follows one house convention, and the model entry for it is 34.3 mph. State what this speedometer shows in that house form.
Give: 110 mph
